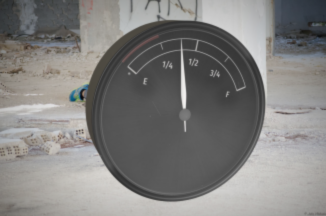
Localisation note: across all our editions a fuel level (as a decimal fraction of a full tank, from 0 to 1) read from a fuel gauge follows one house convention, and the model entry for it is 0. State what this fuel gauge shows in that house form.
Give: 0.375
